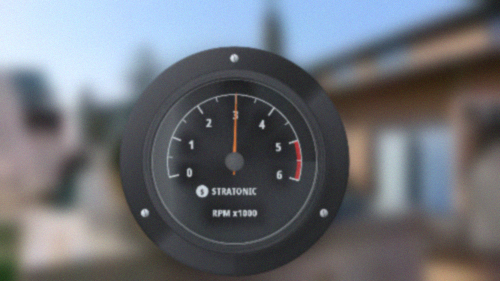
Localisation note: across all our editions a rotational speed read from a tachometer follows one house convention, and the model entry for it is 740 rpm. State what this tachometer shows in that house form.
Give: 3000 rpm
